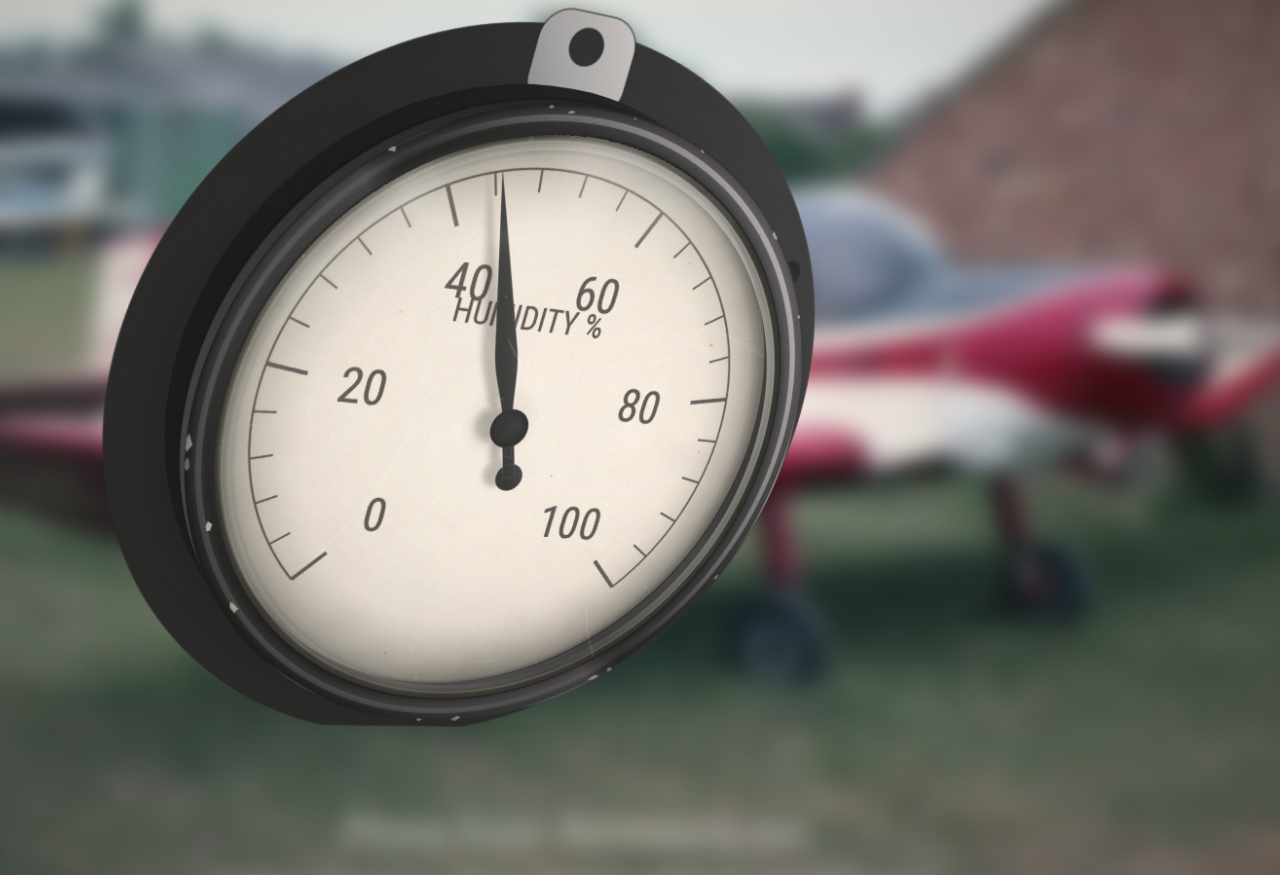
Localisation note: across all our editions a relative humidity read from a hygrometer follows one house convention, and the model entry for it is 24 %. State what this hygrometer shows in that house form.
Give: 44 %
